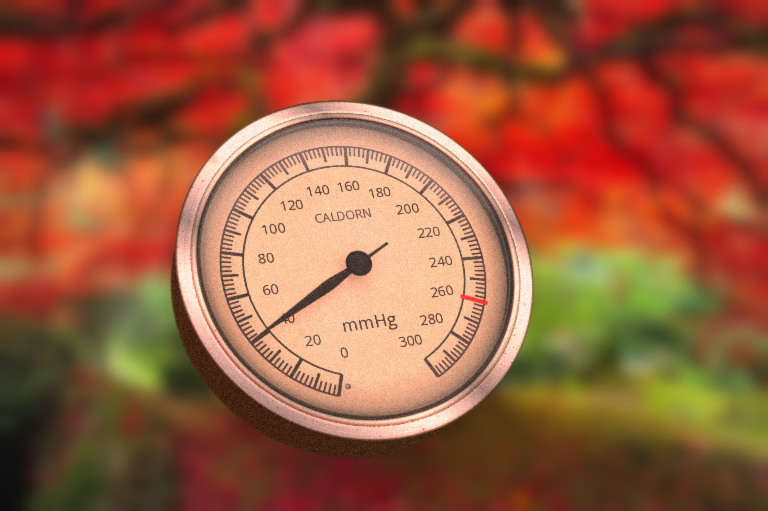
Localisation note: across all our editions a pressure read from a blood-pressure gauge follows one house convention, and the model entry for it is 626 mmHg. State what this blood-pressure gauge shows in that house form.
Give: 40 mmHg
